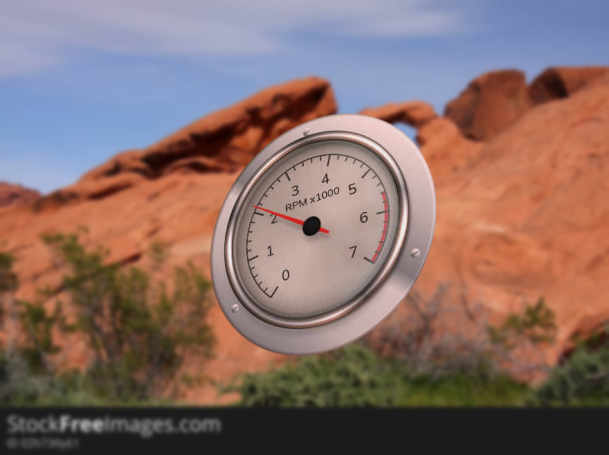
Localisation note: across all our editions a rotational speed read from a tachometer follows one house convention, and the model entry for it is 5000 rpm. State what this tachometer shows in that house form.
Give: 2100 rpm
